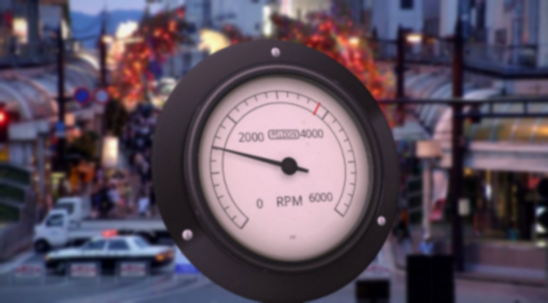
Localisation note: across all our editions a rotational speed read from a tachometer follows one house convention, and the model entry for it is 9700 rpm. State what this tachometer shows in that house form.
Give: 1400 rpm
